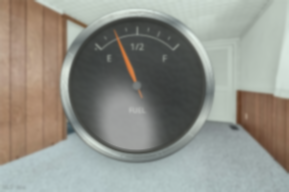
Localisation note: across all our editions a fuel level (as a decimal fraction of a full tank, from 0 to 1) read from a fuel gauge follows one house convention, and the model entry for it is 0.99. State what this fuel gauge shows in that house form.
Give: 0.25
